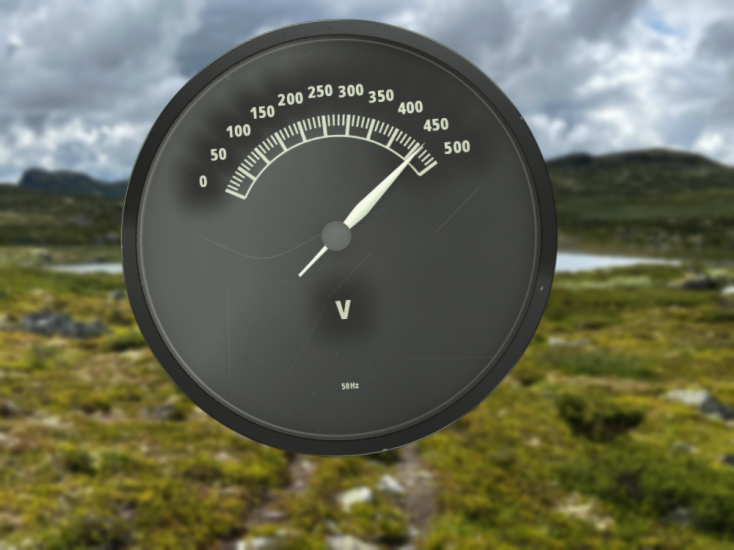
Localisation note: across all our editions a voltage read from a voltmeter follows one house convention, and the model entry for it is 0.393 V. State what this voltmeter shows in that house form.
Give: 460 V
